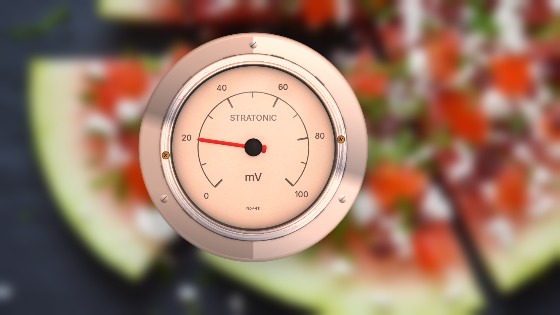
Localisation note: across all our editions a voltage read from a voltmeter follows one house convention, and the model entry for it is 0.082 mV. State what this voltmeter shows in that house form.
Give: 20 mV
